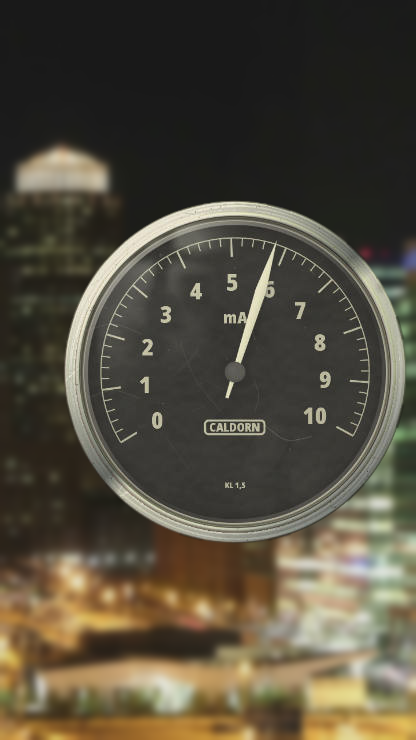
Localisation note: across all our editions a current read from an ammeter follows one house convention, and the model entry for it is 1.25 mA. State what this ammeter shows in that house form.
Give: 5.8 mA
